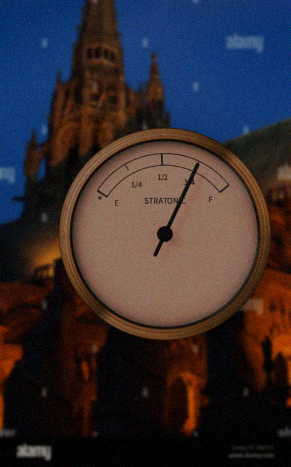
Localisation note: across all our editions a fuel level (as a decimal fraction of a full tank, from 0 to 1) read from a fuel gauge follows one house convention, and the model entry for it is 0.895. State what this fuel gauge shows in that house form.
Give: 0.75
